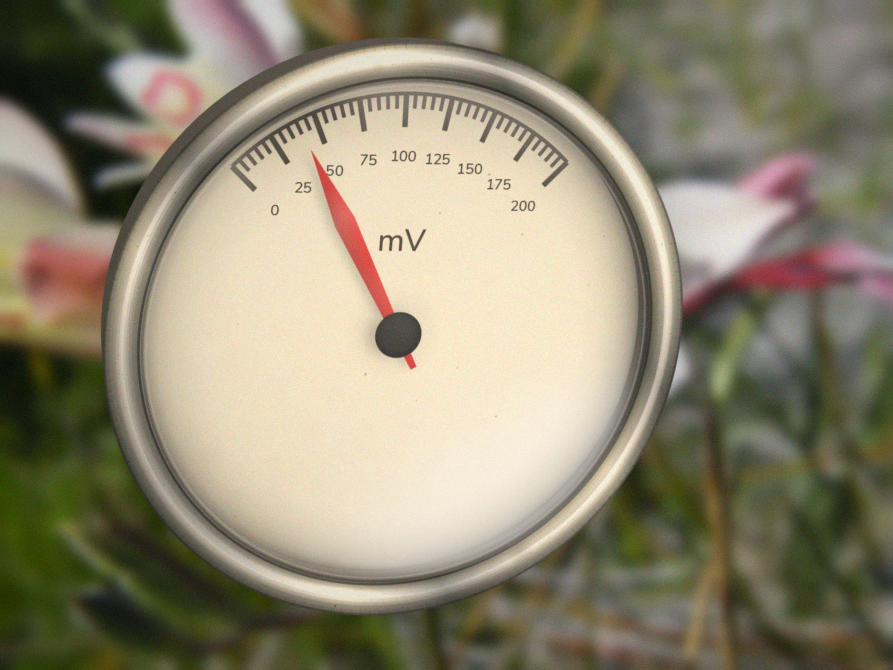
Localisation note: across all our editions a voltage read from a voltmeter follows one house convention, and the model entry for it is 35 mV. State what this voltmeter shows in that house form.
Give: 40 mV
